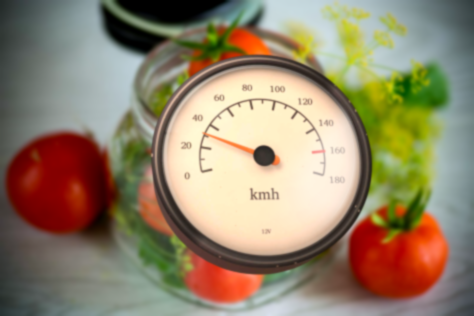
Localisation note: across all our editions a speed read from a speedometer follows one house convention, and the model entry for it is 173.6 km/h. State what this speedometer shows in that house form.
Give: 30 km/h
